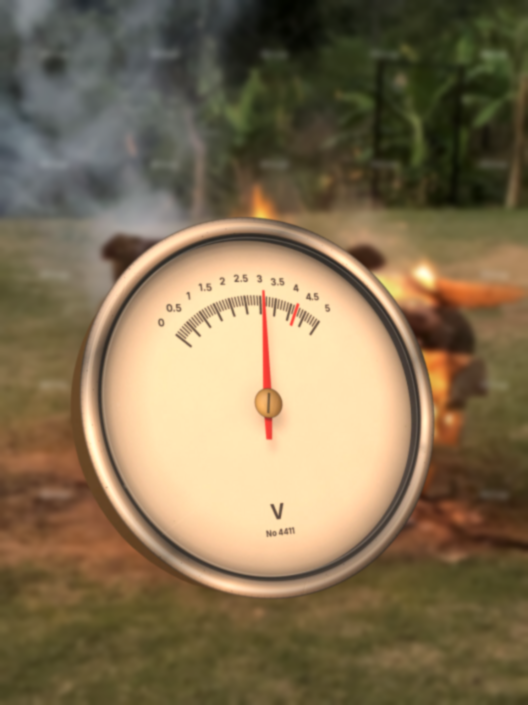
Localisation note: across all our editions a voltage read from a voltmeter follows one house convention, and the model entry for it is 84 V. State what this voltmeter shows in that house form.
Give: 3 V
